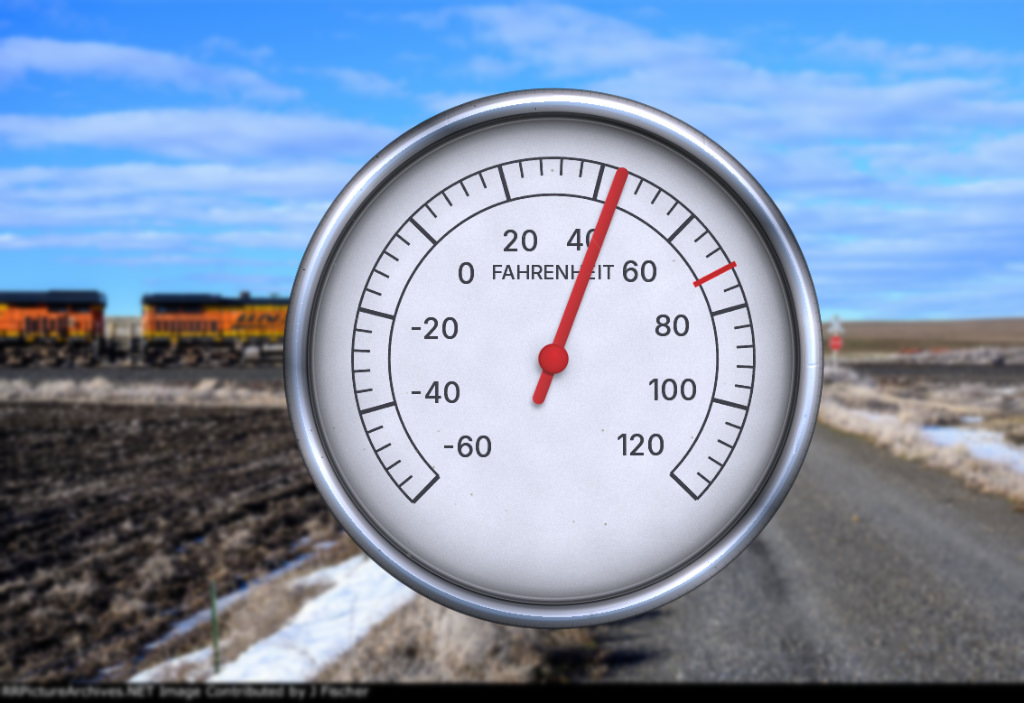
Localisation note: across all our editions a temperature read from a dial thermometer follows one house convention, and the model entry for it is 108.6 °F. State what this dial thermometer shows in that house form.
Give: 44 °F
